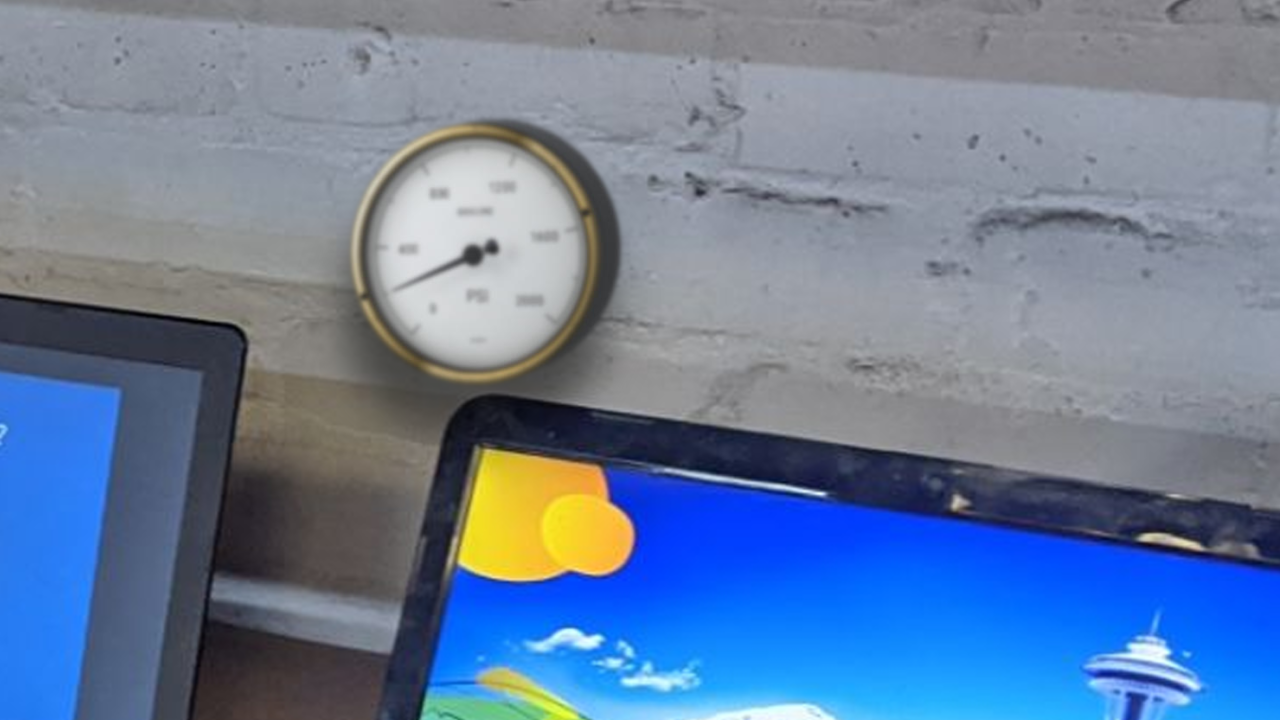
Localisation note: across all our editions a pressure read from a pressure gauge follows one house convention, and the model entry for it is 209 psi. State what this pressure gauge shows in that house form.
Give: 200 psi
